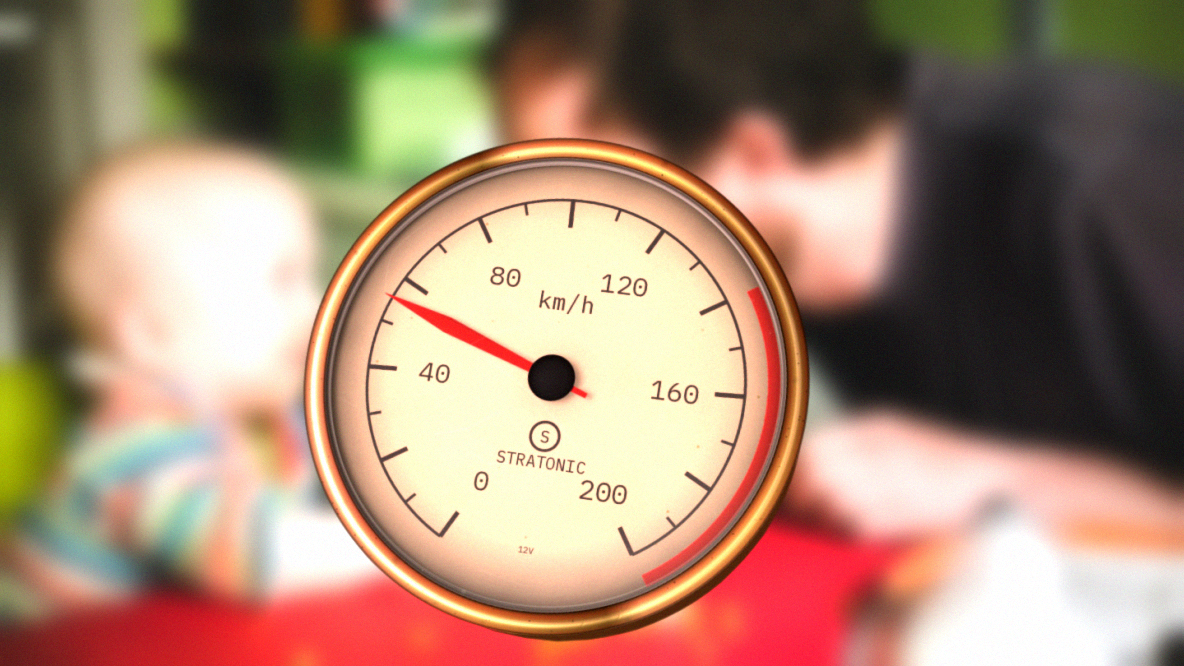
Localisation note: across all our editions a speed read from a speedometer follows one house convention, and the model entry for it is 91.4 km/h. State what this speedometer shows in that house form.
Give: 55 km/h
